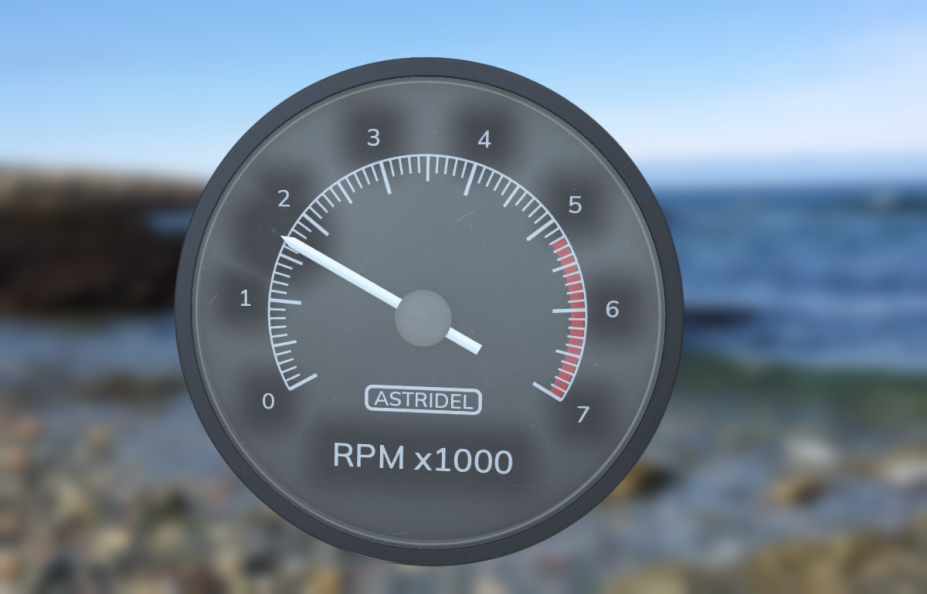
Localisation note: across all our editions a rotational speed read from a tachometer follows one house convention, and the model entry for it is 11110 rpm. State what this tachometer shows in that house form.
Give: 1700 rpm
